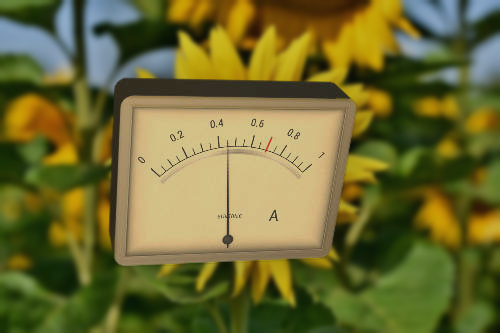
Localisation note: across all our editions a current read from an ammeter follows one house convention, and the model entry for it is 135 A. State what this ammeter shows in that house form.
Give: 0.45 A
